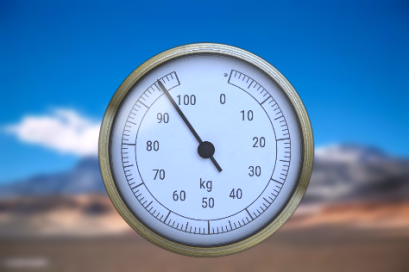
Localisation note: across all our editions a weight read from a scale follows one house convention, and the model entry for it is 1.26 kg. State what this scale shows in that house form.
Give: 96 kg
